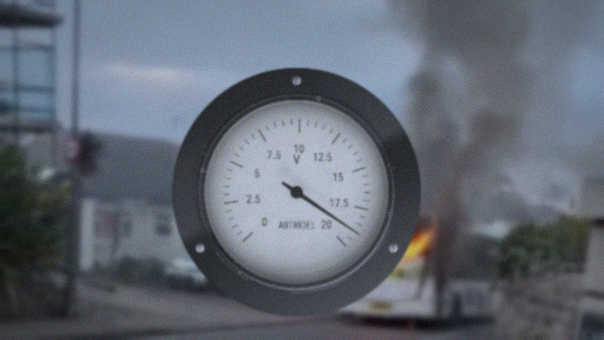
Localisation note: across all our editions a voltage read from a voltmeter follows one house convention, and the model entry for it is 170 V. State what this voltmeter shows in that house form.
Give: 19 V
